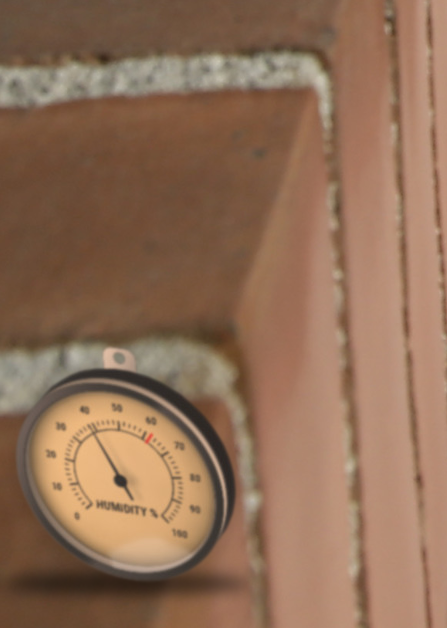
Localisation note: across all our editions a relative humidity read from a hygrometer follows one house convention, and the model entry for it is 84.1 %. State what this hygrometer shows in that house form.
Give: 40 %
